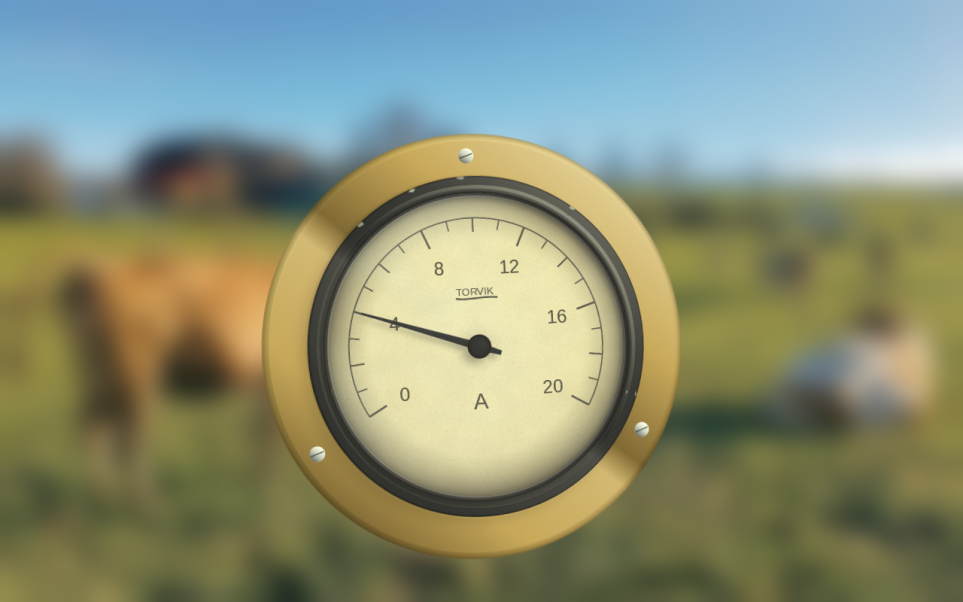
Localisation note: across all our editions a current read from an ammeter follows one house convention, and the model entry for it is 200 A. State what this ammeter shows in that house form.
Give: 4 A
